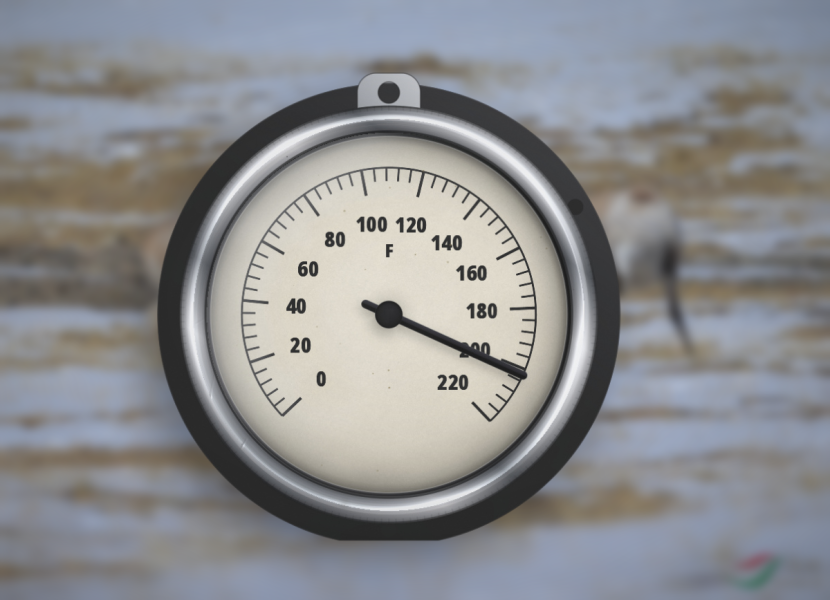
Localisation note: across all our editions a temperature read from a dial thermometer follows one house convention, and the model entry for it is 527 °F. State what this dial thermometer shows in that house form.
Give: 202 °F
